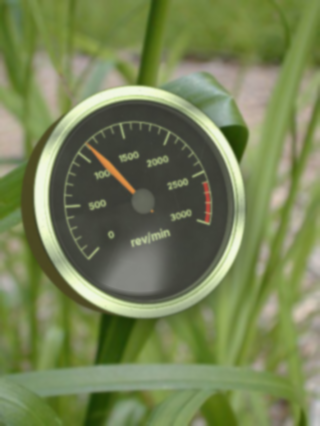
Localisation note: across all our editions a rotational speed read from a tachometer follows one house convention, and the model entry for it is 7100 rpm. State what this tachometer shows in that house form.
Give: 1100 rpm
